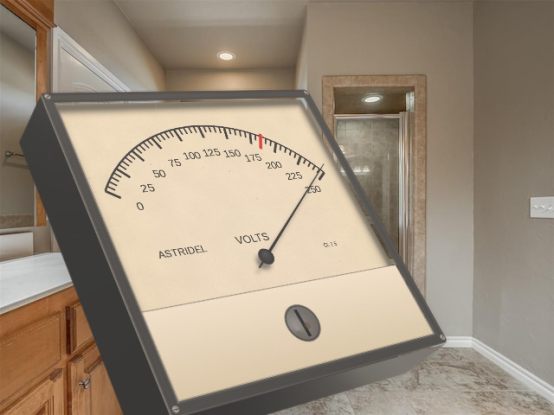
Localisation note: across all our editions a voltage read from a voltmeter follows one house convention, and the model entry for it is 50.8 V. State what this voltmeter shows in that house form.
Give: 245 V
